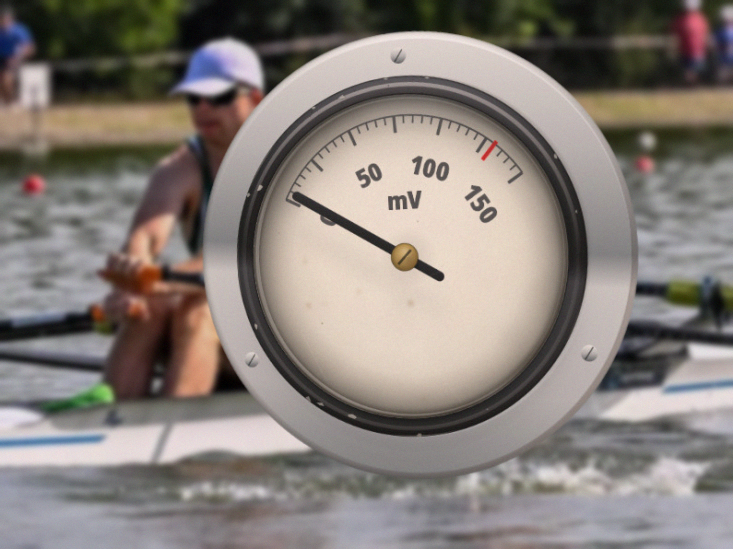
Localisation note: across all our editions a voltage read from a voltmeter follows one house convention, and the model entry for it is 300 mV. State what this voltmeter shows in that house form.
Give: 5 mV
